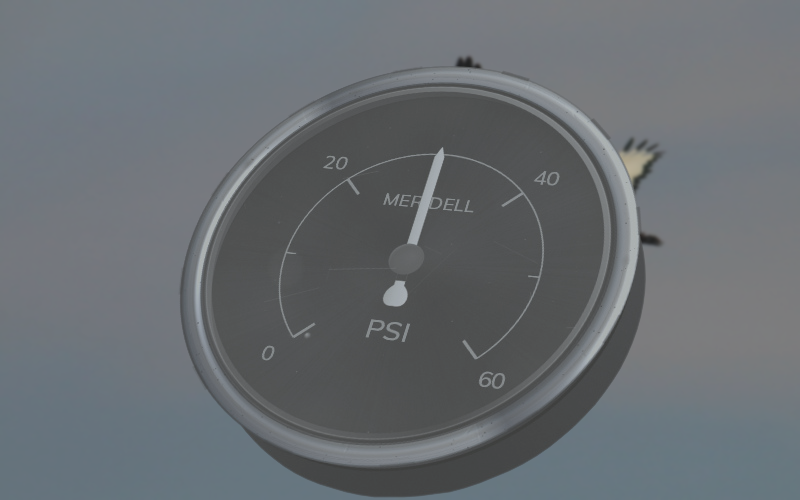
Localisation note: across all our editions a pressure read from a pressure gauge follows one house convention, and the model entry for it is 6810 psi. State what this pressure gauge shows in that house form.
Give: 30 psi
